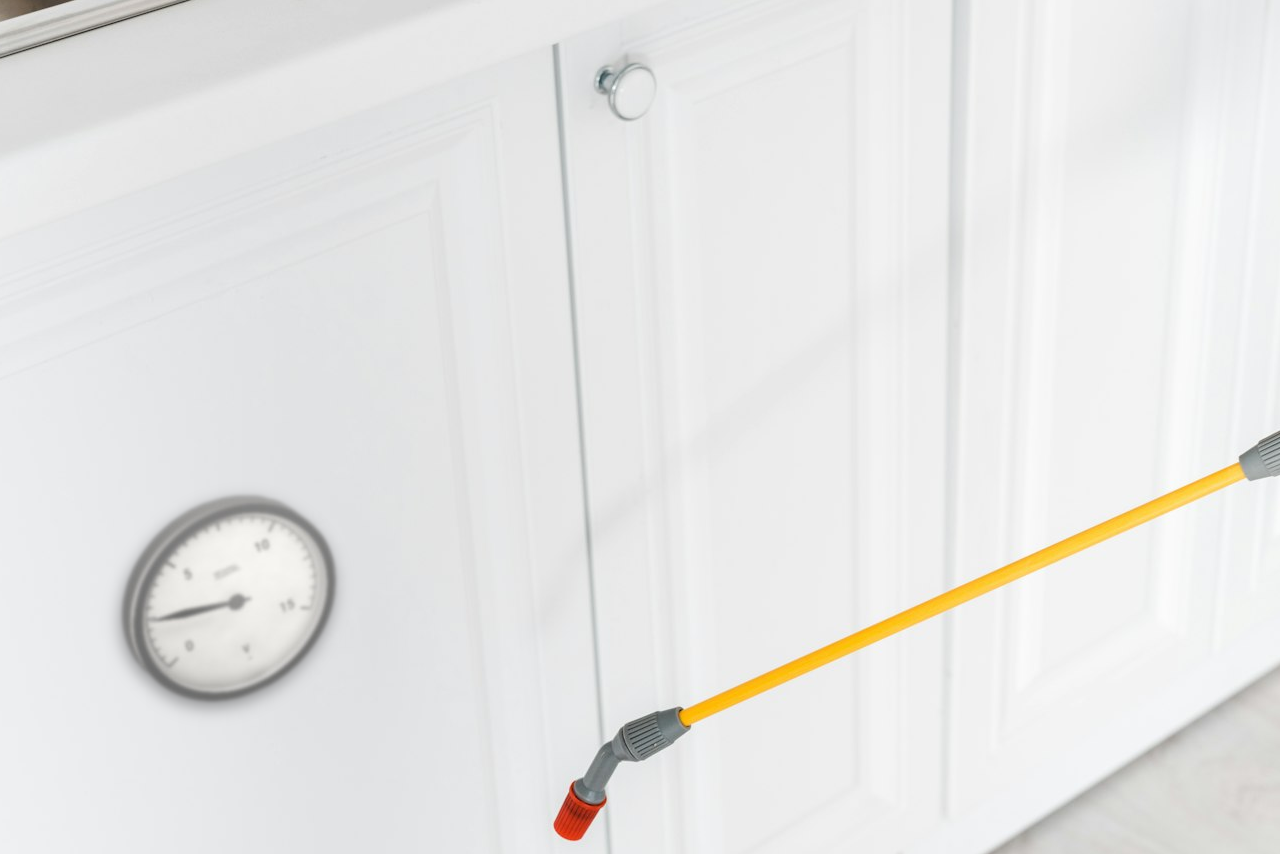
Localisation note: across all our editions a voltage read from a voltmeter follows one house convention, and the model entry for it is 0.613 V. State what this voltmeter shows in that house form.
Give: 2.5 V
